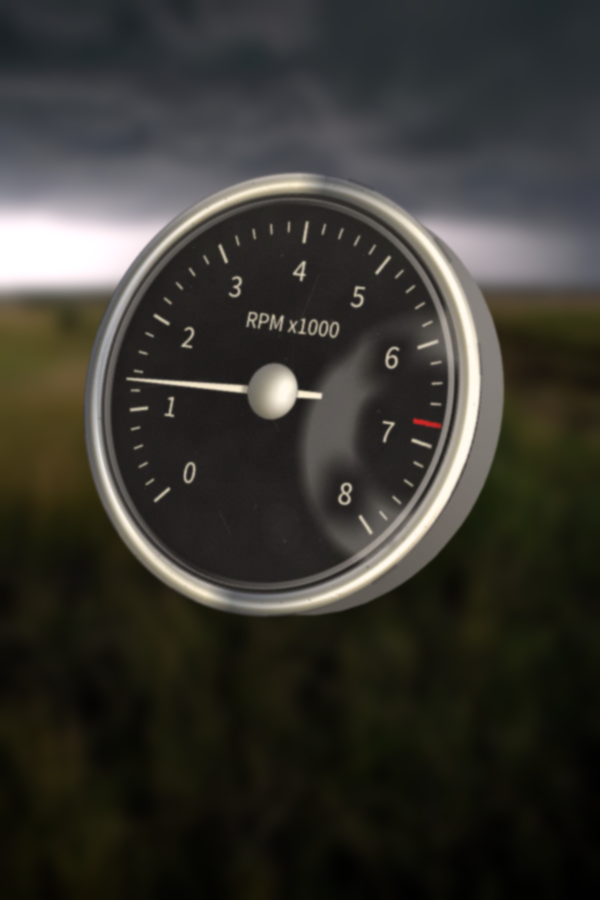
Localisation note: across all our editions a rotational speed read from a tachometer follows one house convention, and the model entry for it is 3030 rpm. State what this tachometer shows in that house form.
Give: 1300 rpm
